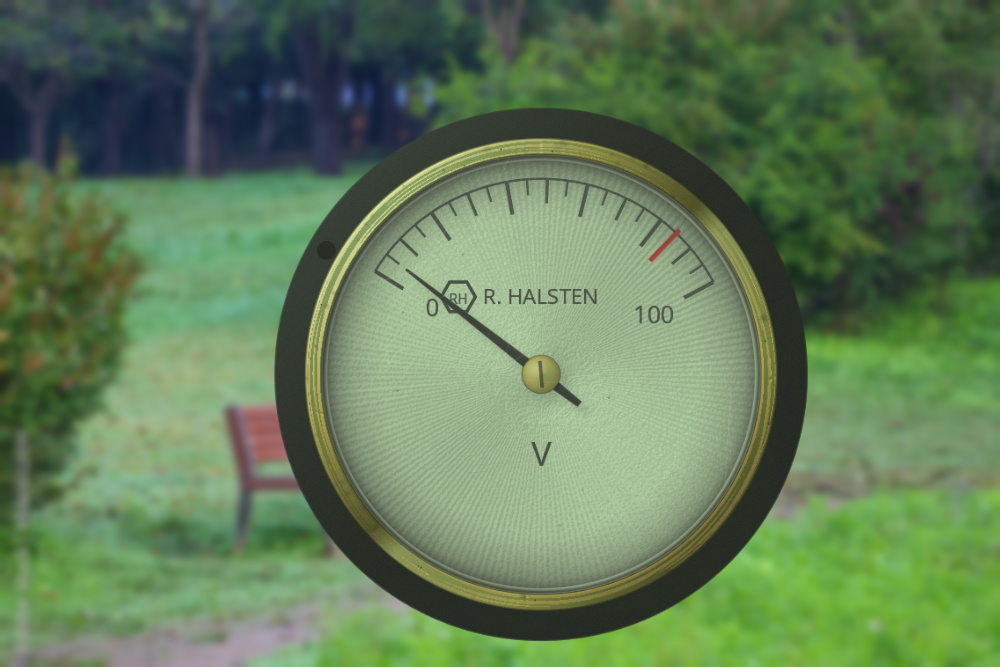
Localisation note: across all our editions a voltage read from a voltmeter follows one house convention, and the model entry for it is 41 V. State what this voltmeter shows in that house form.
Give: 5 V
